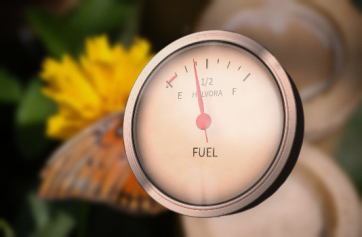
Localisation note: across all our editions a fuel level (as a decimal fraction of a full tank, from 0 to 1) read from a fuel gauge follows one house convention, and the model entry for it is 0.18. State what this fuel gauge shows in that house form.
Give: 0.375
